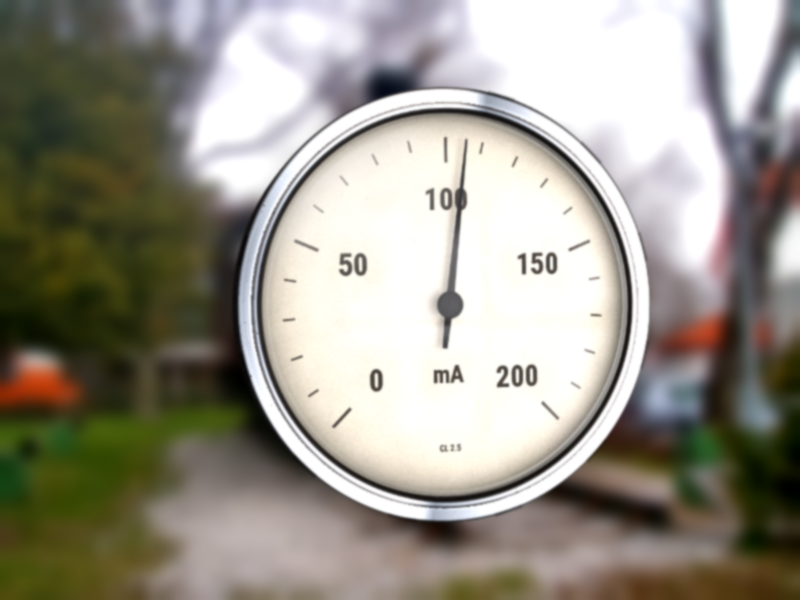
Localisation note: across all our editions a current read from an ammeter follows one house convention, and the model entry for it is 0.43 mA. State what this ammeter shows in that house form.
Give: 105 mA
